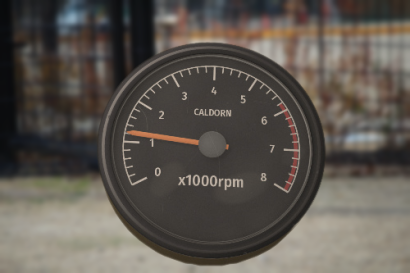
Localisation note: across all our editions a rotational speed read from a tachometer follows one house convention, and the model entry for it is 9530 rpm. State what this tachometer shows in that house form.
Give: 1200 rpm
